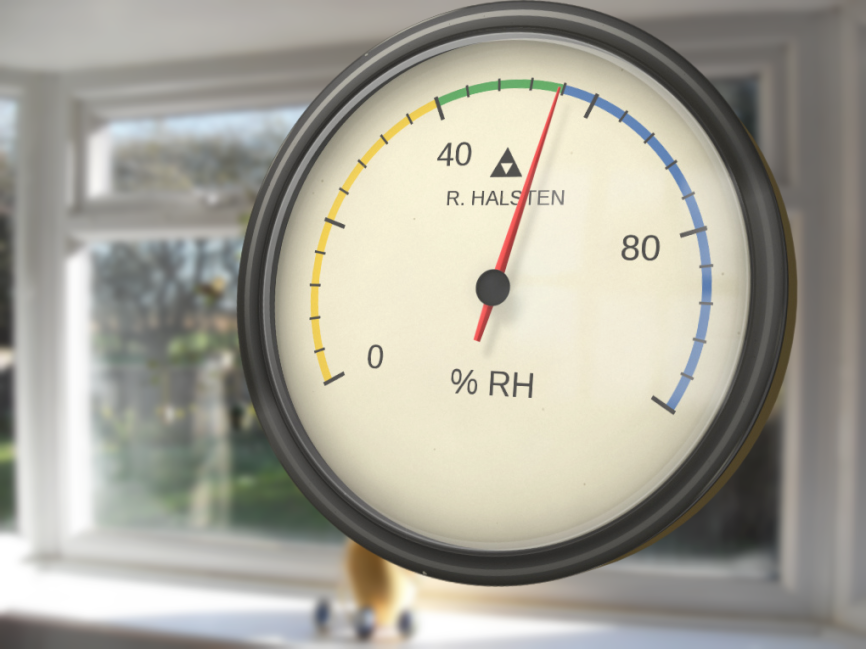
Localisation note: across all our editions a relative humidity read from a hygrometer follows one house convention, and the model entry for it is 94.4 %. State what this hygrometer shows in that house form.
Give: 56 %
